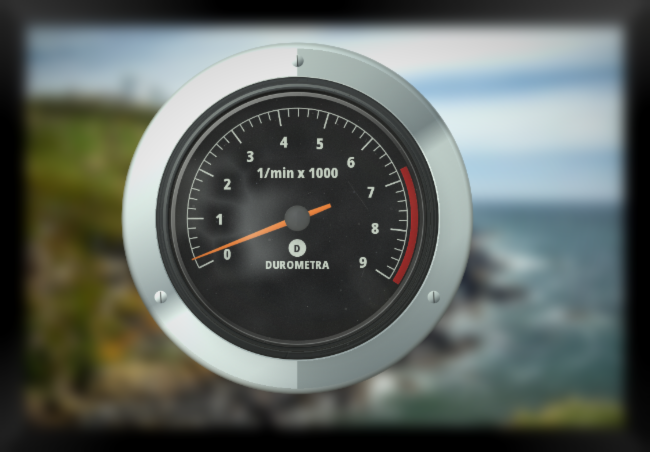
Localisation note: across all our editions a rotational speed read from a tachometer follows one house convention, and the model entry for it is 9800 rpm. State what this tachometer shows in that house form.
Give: 200 rpm
